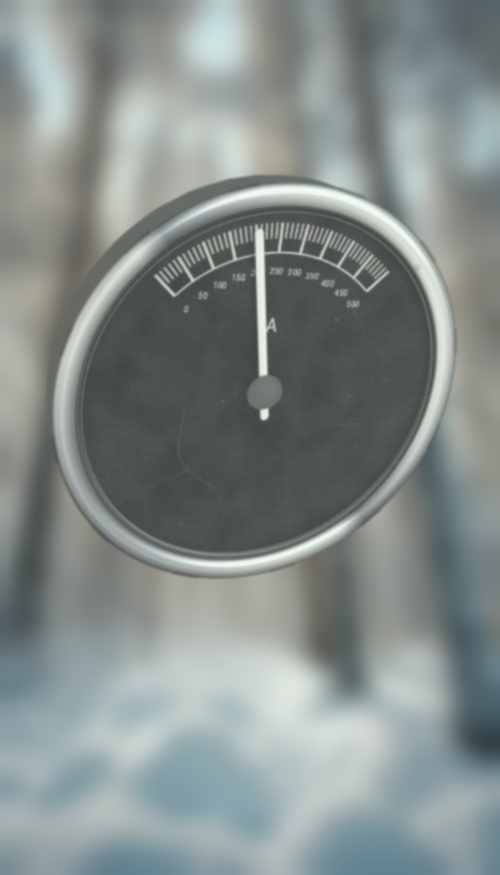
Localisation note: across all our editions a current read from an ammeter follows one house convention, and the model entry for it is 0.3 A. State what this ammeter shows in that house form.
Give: 200 A
